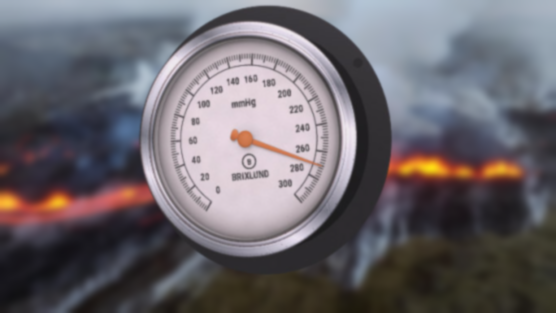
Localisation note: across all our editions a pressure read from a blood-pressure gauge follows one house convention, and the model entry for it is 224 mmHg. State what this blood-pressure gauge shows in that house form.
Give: 270 mmHg
